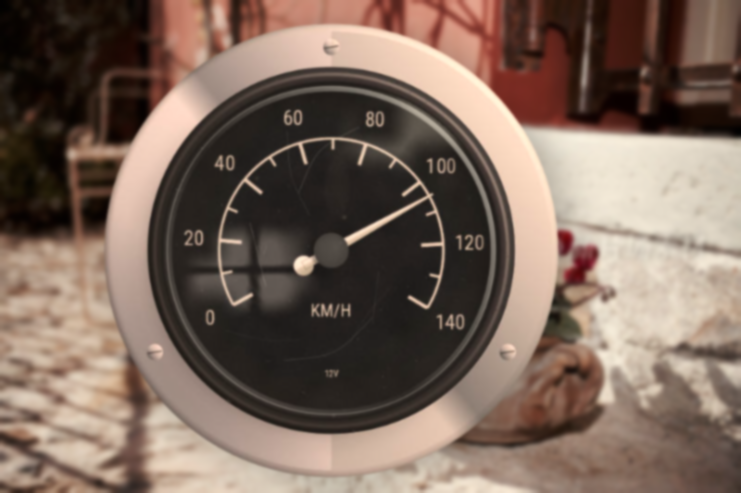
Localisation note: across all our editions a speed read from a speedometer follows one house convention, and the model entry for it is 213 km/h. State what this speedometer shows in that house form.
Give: 105 km/h
